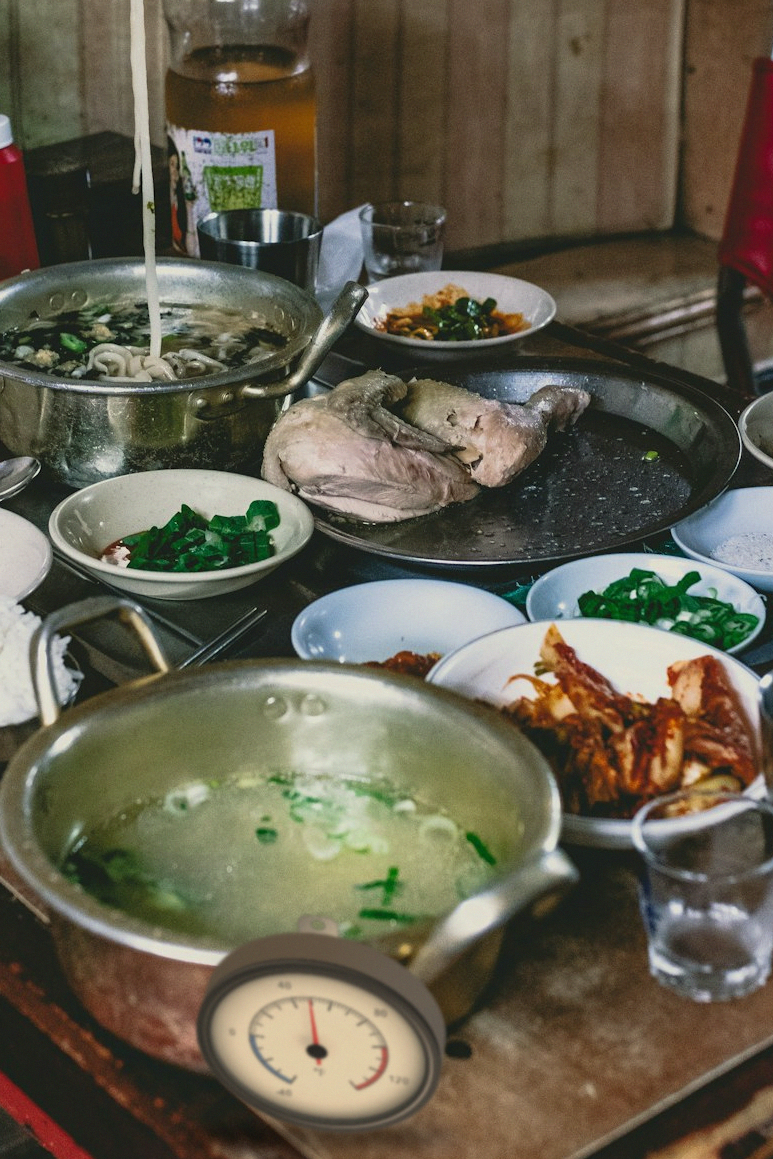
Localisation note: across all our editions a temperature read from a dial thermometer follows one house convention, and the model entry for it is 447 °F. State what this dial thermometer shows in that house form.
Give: 50 °F
